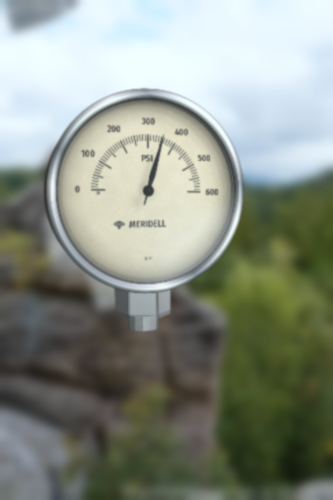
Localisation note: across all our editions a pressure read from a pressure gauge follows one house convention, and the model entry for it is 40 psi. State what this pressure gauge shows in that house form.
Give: 350 psi
